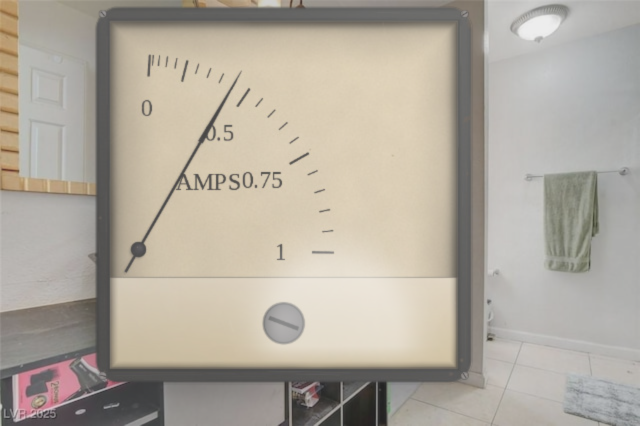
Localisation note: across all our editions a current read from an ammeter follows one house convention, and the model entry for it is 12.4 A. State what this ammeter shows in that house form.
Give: 0.45 A
